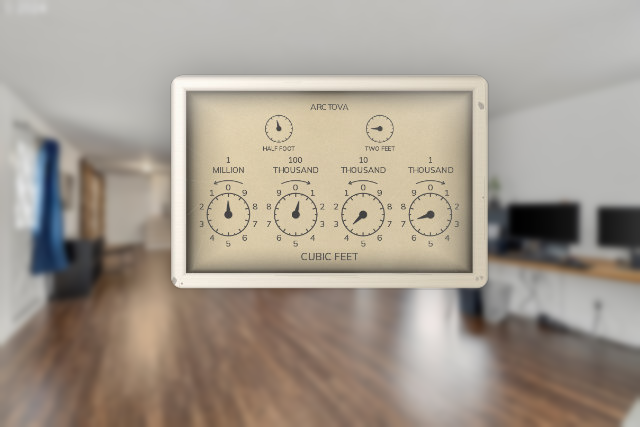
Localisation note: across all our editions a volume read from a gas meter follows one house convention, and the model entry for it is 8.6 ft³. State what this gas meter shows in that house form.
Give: 3700 ft³
